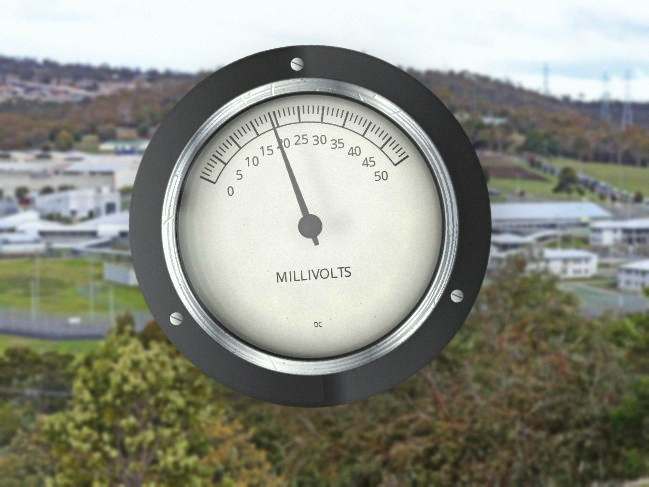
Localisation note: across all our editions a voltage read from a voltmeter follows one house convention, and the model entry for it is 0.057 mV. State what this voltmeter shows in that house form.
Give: 19 mV
